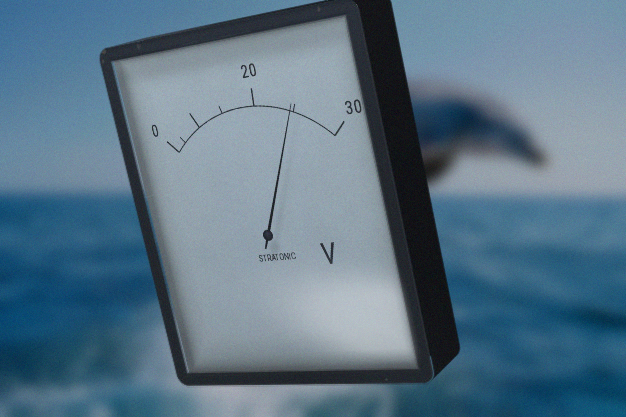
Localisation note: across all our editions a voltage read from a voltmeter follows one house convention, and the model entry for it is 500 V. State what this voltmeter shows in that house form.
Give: 25 V
